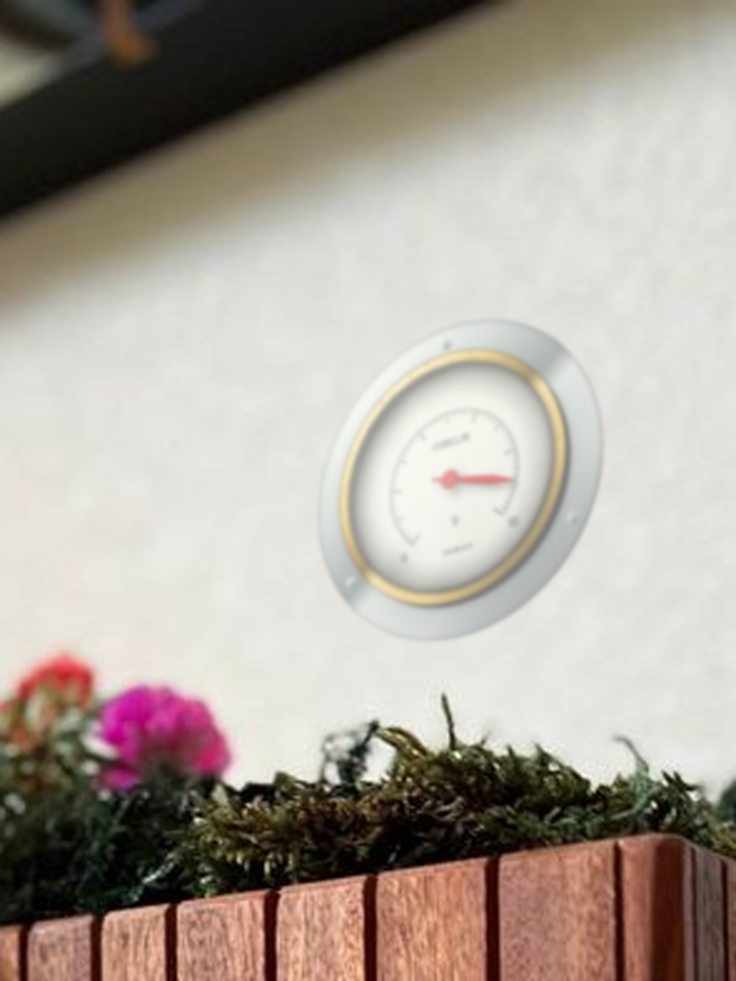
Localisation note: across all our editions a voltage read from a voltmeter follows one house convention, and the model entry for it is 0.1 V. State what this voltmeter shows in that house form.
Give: 9 V
